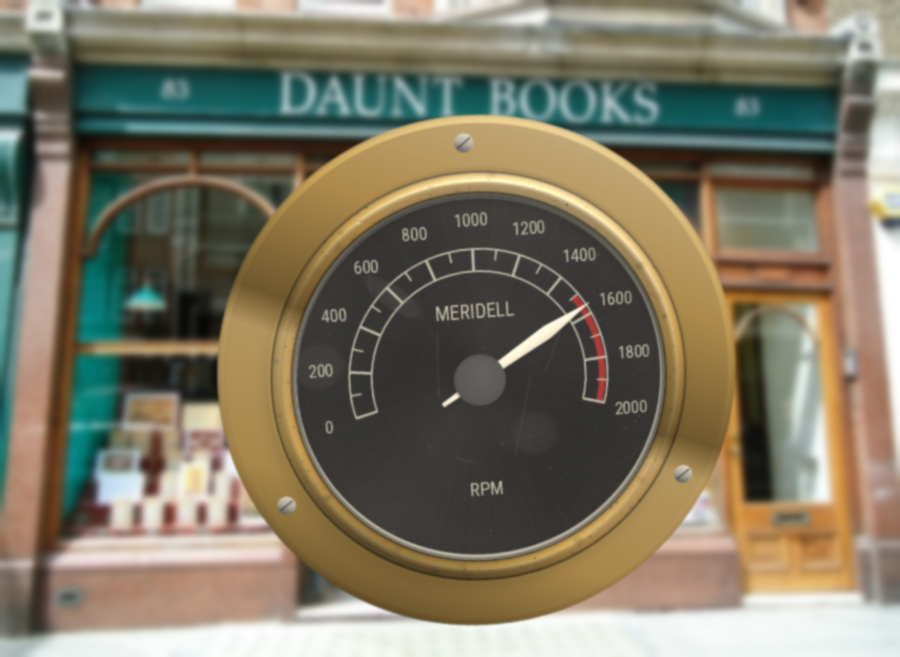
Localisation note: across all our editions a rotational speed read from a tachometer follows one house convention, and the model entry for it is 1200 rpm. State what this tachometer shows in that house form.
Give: 1550 rpm
